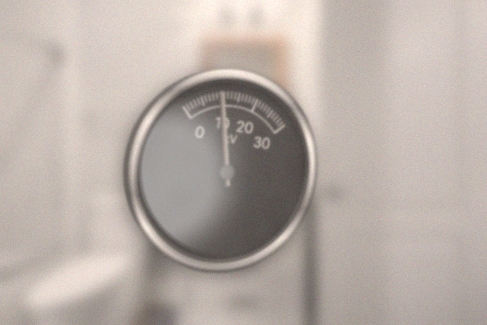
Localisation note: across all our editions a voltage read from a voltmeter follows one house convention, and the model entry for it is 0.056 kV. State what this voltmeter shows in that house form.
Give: 10 kV
